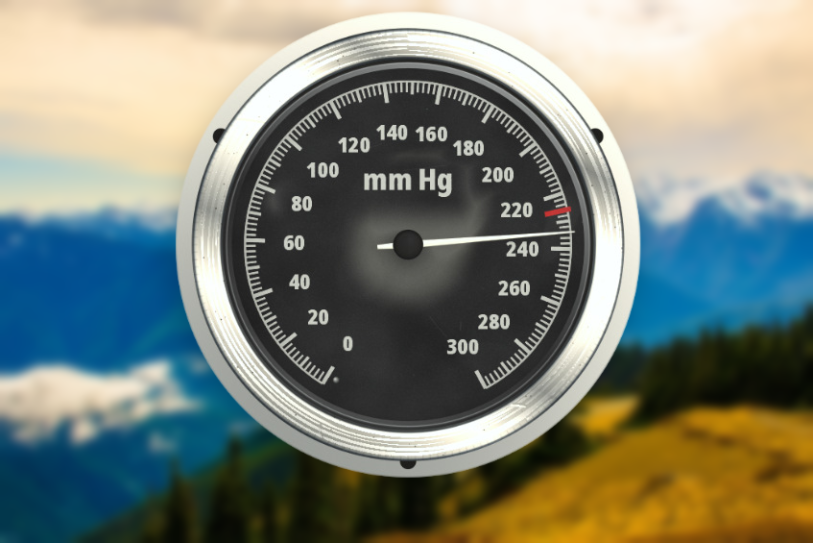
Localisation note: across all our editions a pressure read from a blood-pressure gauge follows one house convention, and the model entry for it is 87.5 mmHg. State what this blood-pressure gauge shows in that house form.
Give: 234 mmHg
